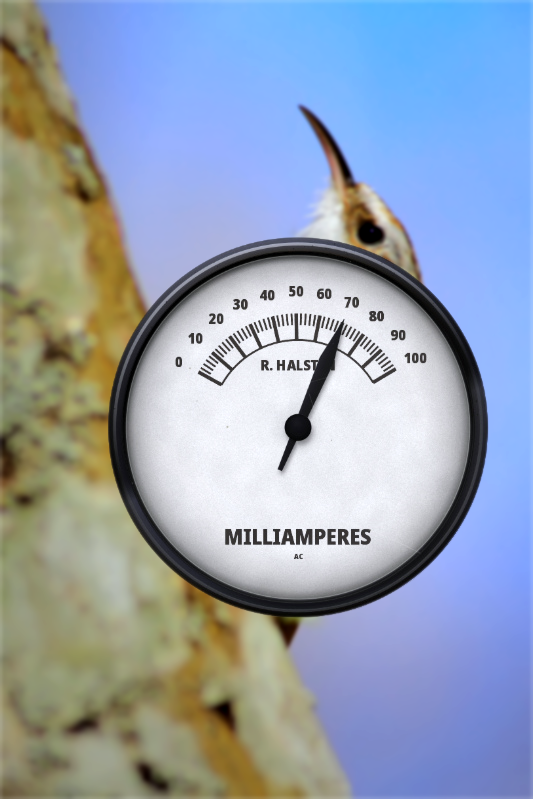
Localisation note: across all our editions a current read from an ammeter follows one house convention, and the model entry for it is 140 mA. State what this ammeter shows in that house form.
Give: 70 mA
